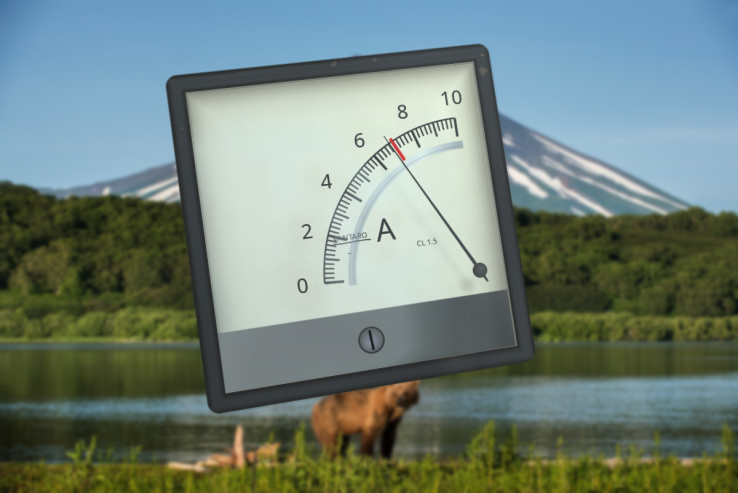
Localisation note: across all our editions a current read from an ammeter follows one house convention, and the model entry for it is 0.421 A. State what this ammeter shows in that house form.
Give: 6.8 A
